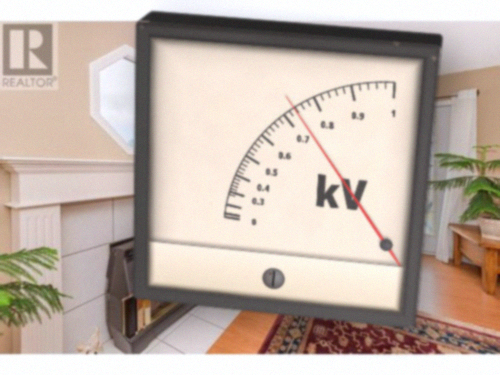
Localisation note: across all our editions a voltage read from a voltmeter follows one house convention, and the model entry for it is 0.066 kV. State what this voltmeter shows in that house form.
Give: 0.74 kV
